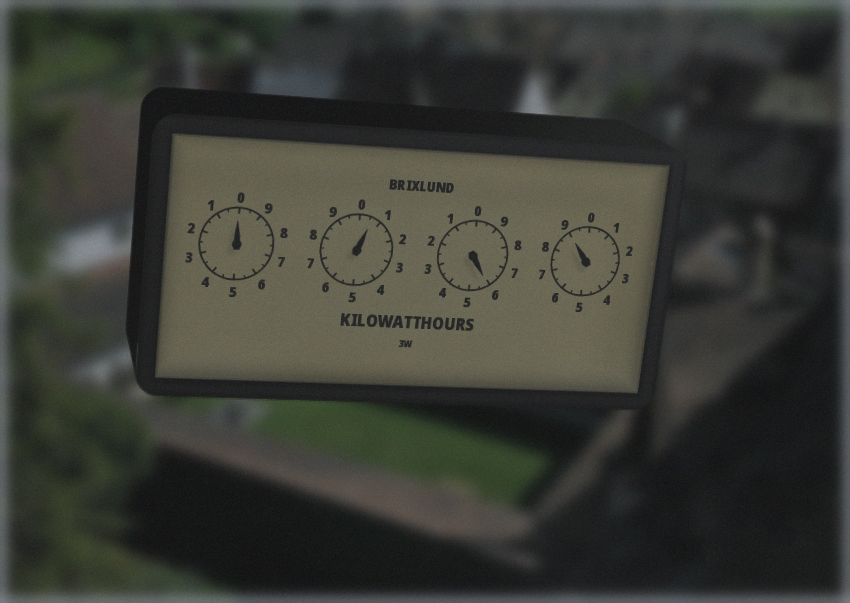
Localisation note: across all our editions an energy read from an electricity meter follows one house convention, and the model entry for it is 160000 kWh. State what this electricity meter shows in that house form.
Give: 59 kWh
